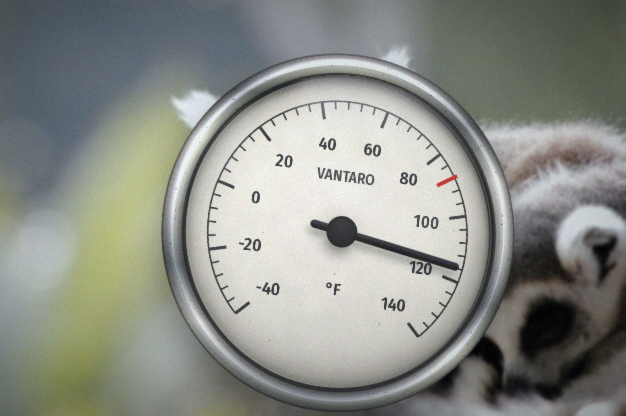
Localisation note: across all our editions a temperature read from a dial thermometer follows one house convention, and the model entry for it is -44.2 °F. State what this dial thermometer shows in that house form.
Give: 116 °F
